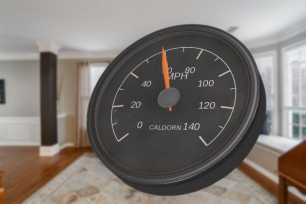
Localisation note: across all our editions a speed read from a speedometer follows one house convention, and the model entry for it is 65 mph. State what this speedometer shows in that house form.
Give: 60 mph
